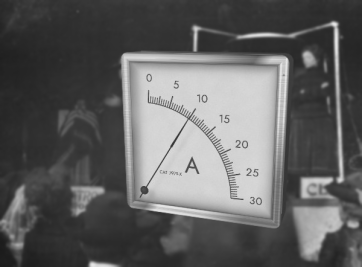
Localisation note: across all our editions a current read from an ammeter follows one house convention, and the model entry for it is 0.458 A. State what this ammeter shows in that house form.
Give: 10 A
